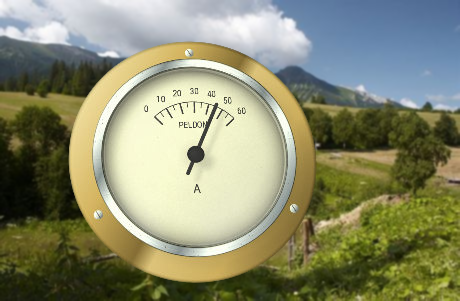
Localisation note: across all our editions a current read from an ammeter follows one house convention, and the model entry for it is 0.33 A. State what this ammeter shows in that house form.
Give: 45 A
